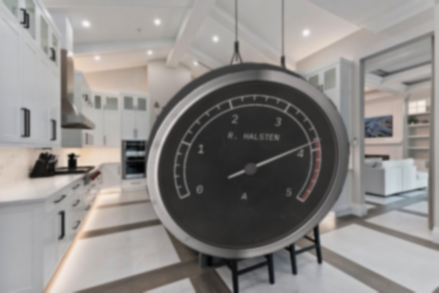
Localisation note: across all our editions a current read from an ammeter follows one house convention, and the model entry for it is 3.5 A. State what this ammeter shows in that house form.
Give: 3.8 A
